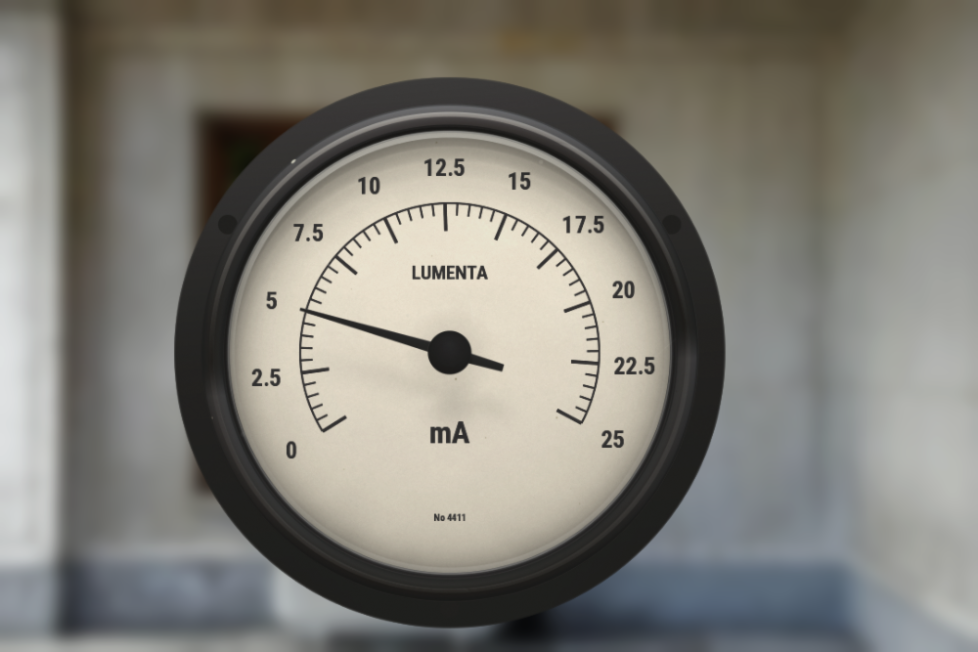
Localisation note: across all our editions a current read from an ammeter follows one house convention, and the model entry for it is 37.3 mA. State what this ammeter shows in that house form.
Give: 5 mA
